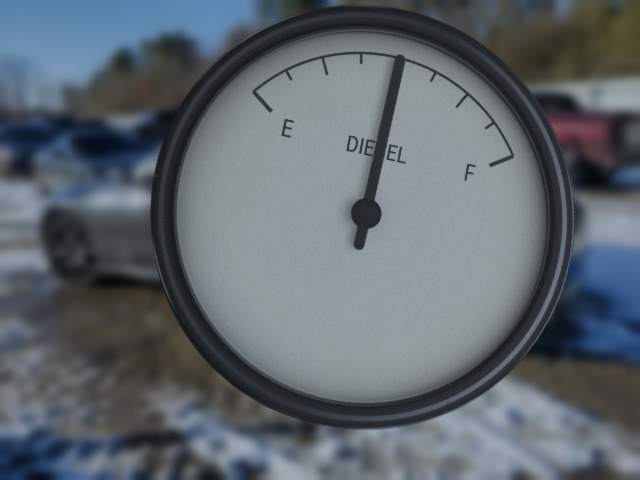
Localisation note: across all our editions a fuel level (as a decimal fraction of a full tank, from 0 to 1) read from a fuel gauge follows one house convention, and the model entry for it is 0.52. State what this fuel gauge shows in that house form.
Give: 0.5
